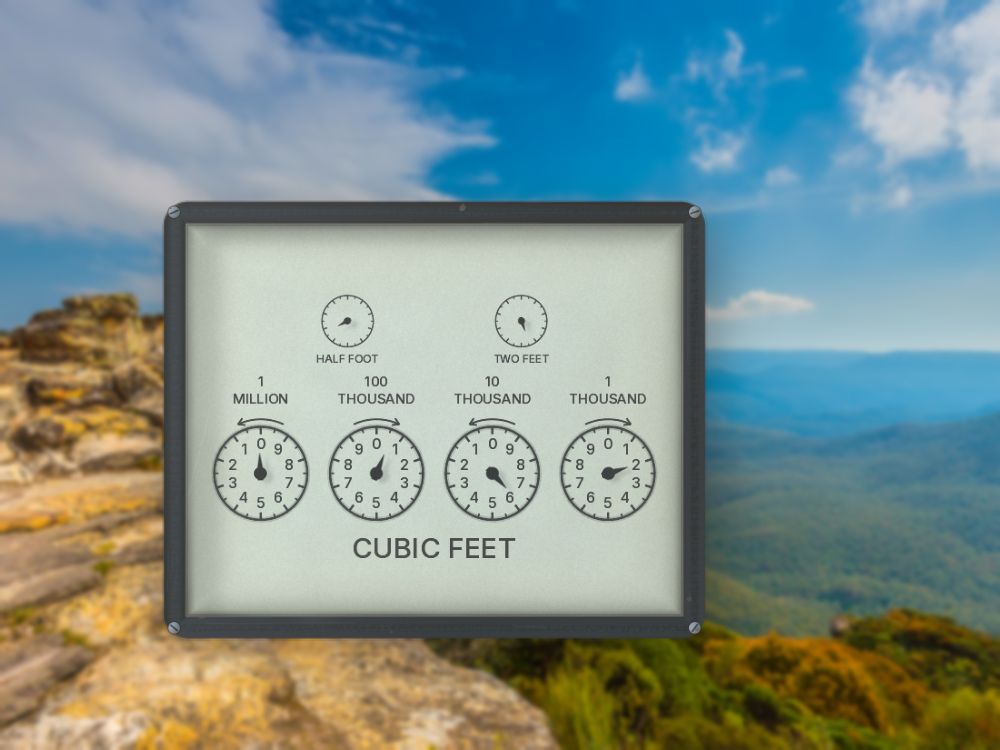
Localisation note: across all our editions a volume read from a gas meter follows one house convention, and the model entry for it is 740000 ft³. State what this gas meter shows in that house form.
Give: 6200 ft³
